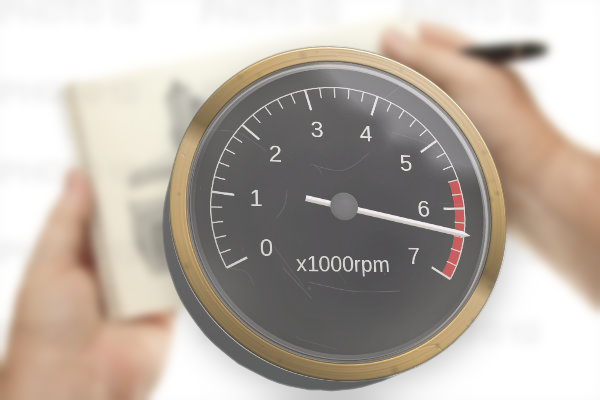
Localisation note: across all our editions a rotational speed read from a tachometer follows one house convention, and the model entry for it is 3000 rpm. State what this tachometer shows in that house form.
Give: 6400 rpm
